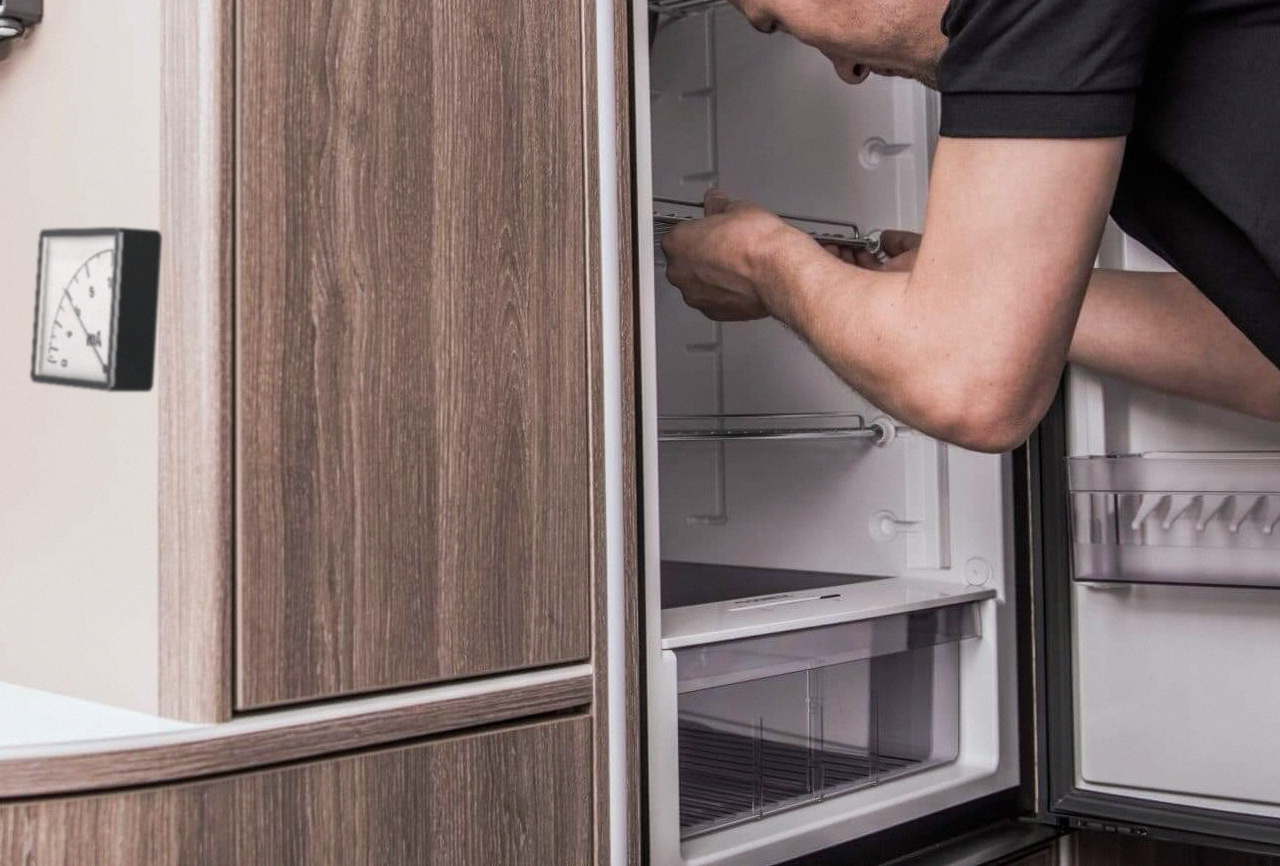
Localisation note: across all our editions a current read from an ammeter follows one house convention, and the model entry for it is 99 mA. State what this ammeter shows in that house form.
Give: 6 mA
